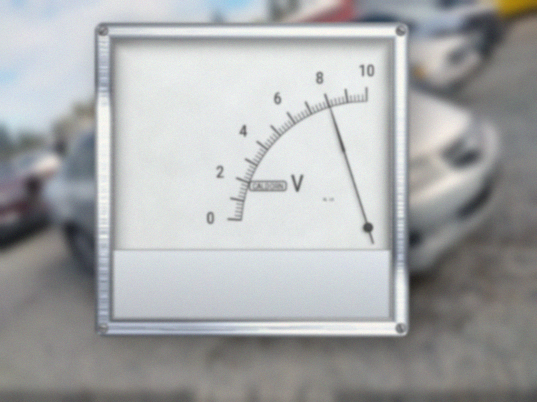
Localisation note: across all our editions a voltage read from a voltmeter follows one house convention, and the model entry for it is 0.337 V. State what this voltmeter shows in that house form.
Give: 8 V
